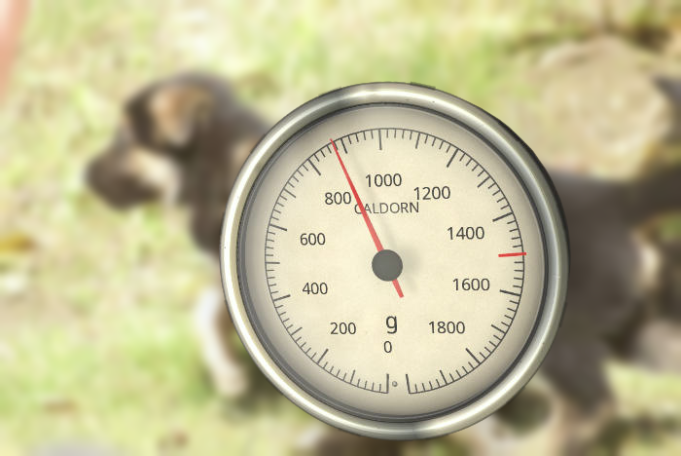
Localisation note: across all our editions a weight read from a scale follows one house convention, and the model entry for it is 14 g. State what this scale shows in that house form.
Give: 880 g
